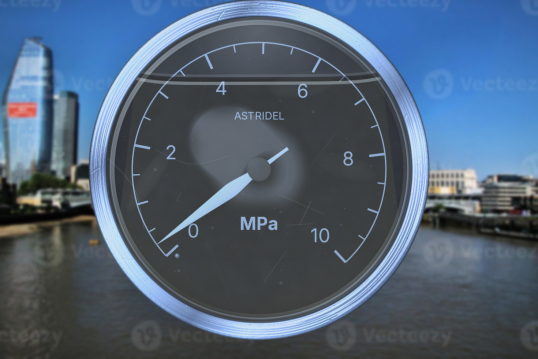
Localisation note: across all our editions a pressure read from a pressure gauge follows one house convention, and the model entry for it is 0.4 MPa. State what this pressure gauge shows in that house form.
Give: 0.25 MPa
